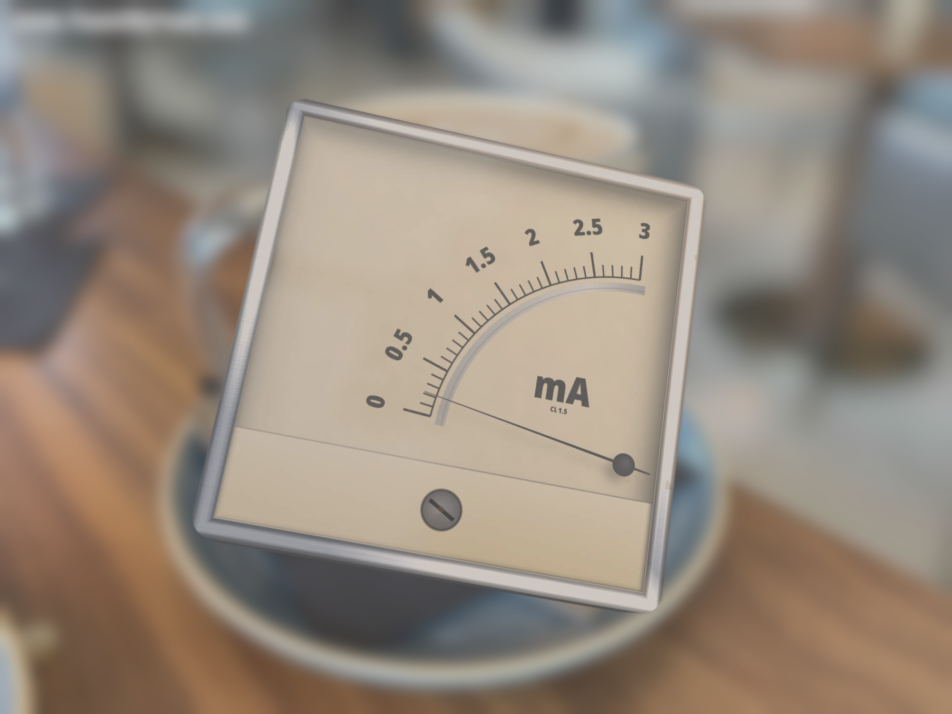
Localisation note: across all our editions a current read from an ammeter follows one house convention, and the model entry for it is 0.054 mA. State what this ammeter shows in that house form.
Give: 0.2 mA
